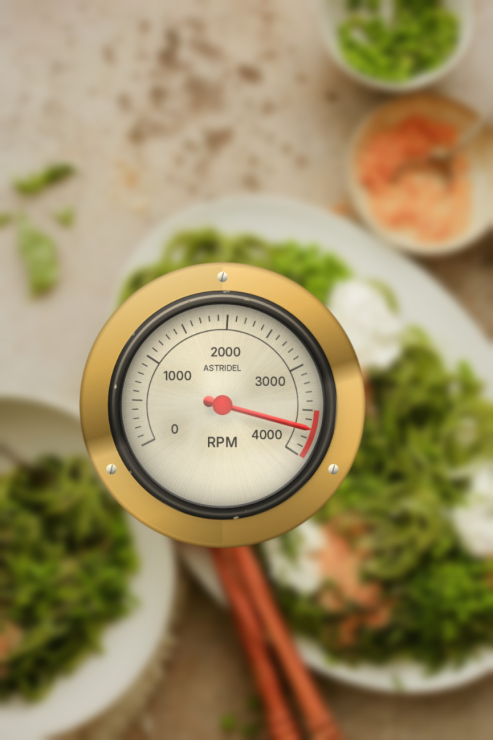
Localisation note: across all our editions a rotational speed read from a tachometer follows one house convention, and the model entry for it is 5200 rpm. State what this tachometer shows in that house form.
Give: 3700 rpm
